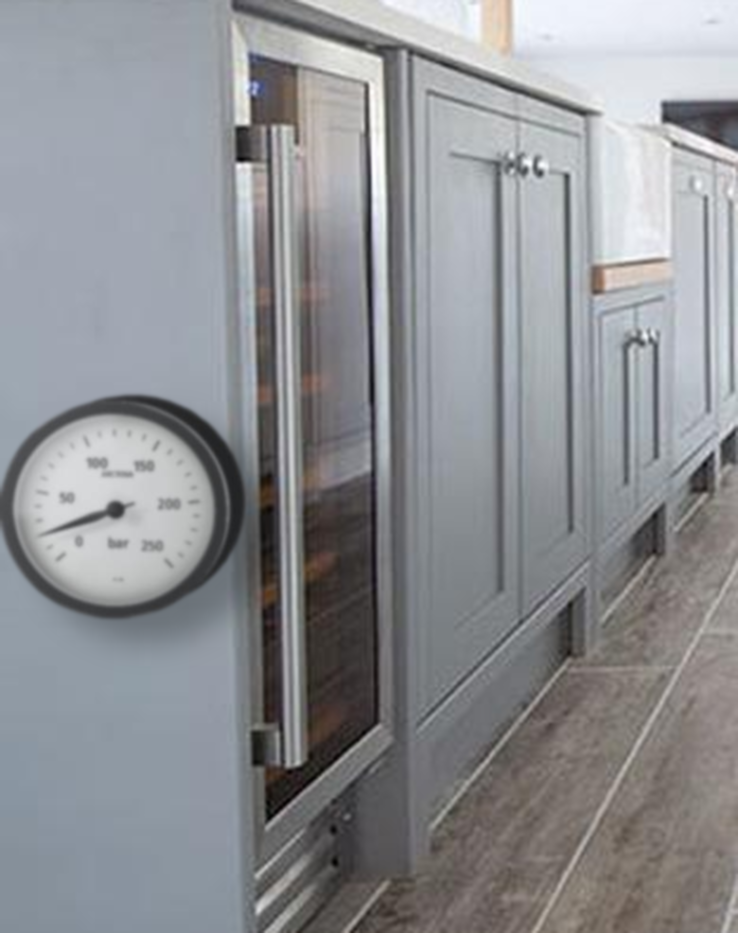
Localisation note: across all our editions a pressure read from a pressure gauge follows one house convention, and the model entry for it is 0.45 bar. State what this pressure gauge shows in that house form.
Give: 20 bar
